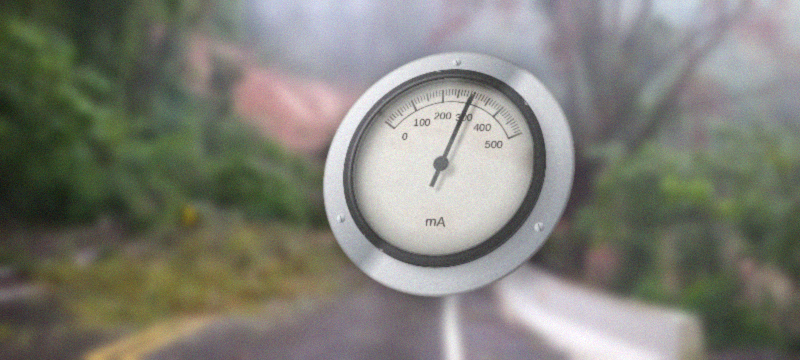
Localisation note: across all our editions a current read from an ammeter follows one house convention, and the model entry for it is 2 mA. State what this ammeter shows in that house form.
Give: 300 mA
